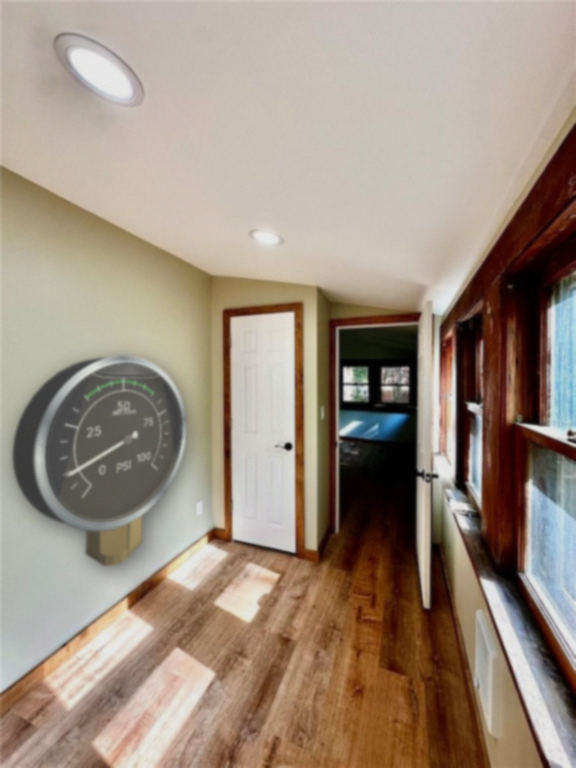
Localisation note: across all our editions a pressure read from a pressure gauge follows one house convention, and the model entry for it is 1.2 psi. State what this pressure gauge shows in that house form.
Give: 10 psi
